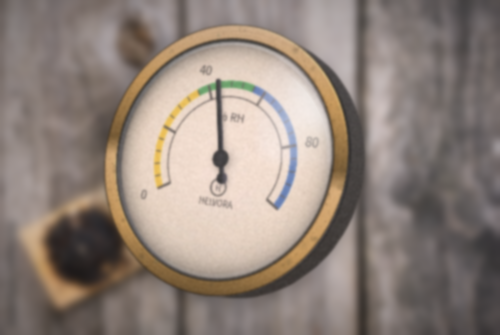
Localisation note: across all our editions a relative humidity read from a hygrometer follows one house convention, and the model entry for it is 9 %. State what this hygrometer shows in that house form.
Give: 44 %
